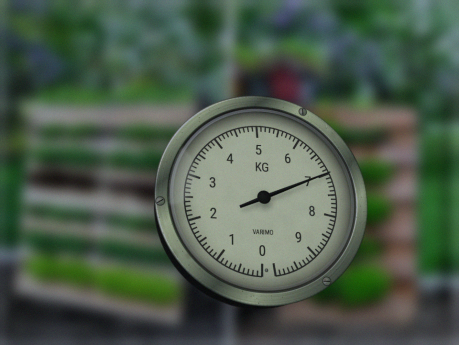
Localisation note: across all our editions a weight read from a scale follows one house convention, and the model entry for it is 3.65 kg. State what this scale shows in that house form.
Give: 7 kg
